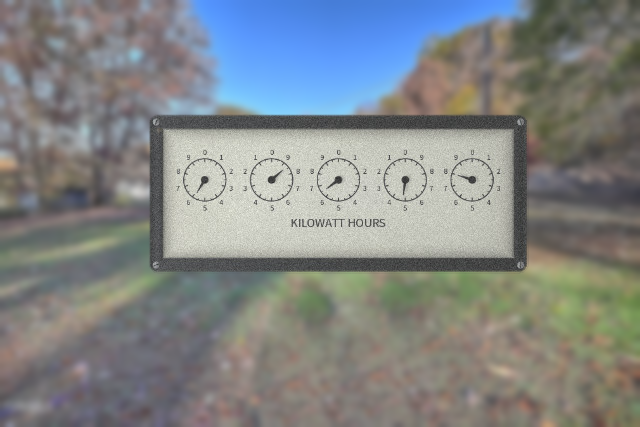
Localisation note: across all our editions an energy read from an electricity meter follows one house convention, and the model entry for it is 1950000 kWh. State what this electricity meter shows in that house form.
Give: 58648 kWh
